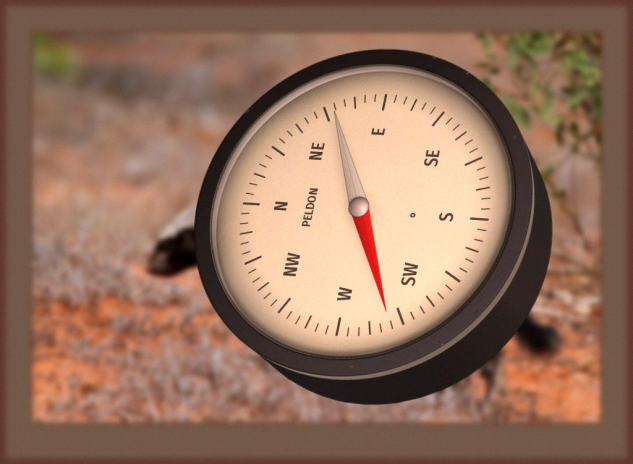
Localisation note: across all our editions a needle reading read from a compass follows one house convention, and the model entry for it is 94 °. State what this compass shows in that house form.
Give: 245 °
